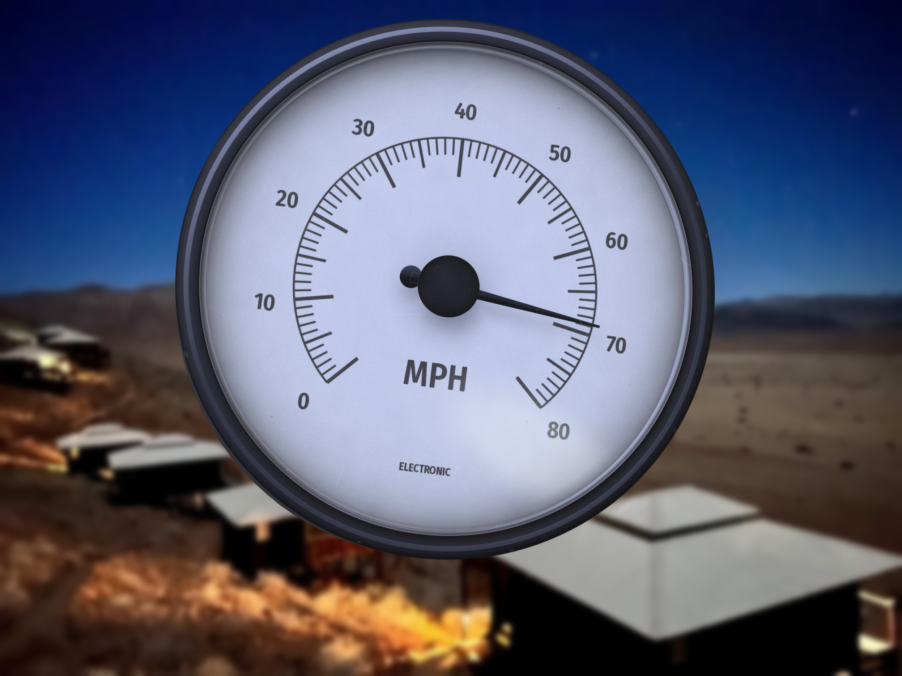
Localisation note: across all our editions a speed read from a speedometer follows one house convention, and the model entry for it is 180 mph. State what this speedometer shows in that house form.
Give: 69 mph
